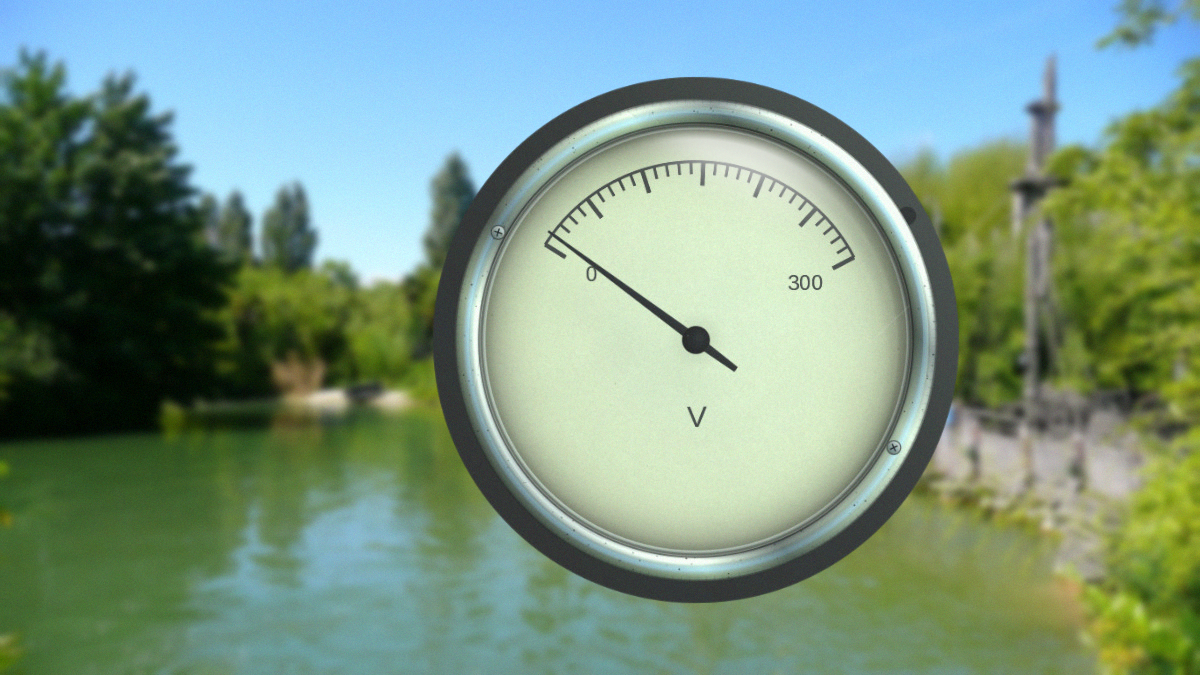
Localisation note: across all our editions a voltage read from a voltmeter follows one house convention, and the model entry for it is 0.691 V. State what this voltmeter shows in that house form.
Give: 10 V
